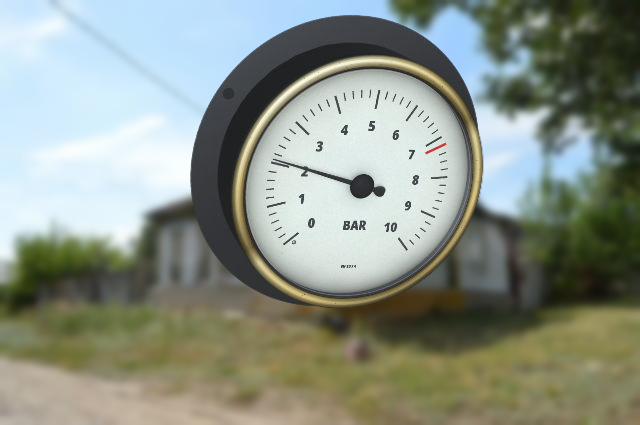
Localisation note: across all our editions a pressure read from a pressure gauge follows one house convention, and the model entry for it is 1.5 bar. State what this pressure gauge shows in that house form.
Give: 2.1 bar
